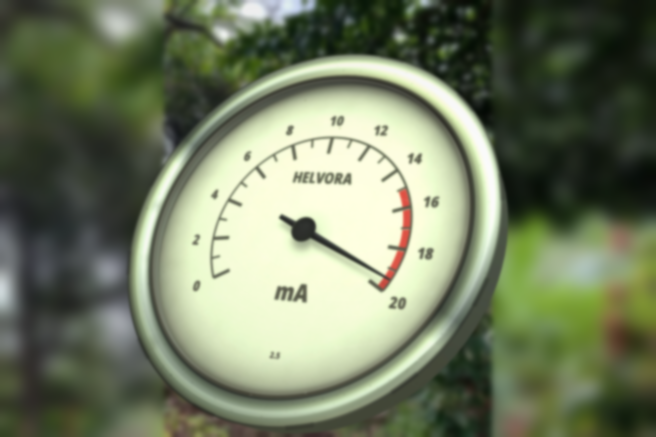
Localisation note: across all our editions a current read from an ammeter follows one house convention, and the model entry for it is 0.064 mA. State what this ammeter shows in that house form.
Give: 19.5 mA
